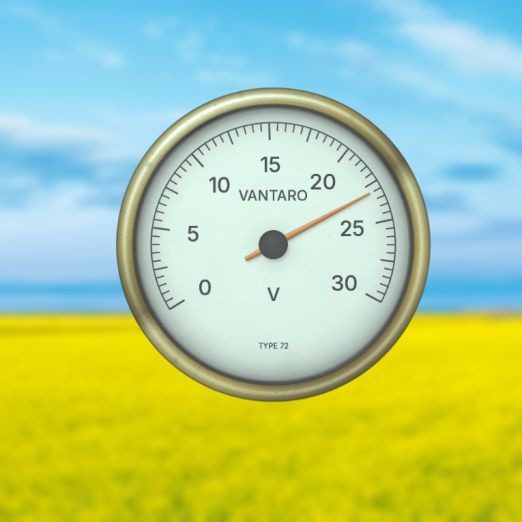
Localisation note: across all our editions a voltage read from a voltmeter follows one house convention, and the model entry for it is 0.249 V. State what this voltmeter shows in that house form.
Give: 23 V
